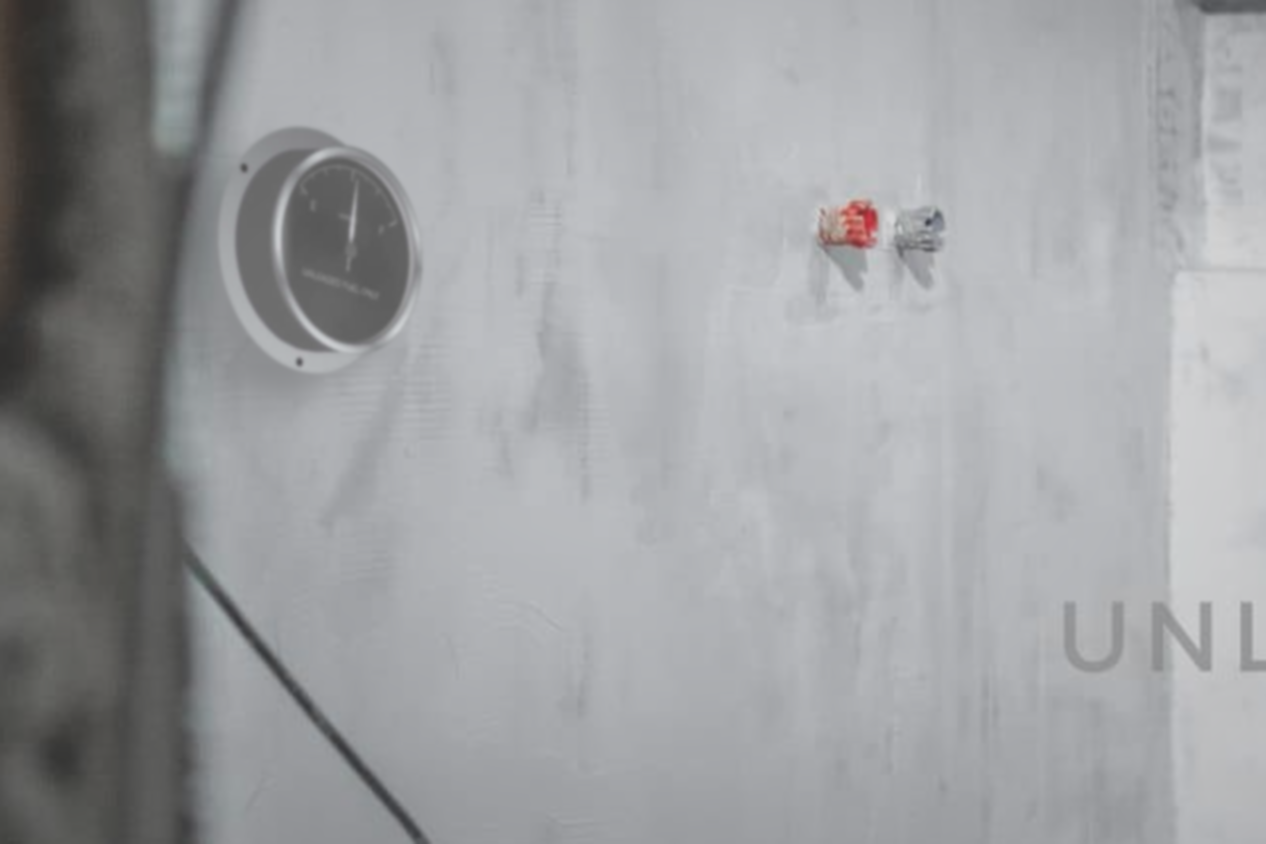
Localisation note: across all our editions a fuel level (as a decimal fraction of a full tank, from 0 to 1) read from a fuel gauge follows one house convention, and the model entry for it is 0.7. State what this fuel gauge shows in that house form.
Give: 0.5
